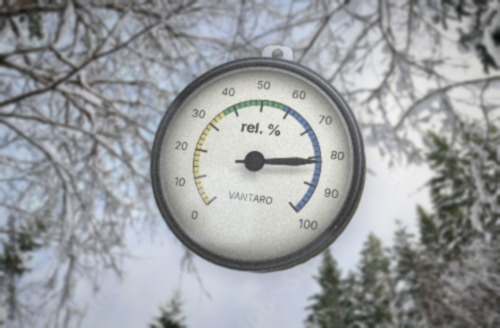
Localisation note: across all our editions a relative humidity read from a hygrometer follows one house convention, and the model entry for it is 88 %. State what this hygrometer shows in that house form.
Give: 82 %
